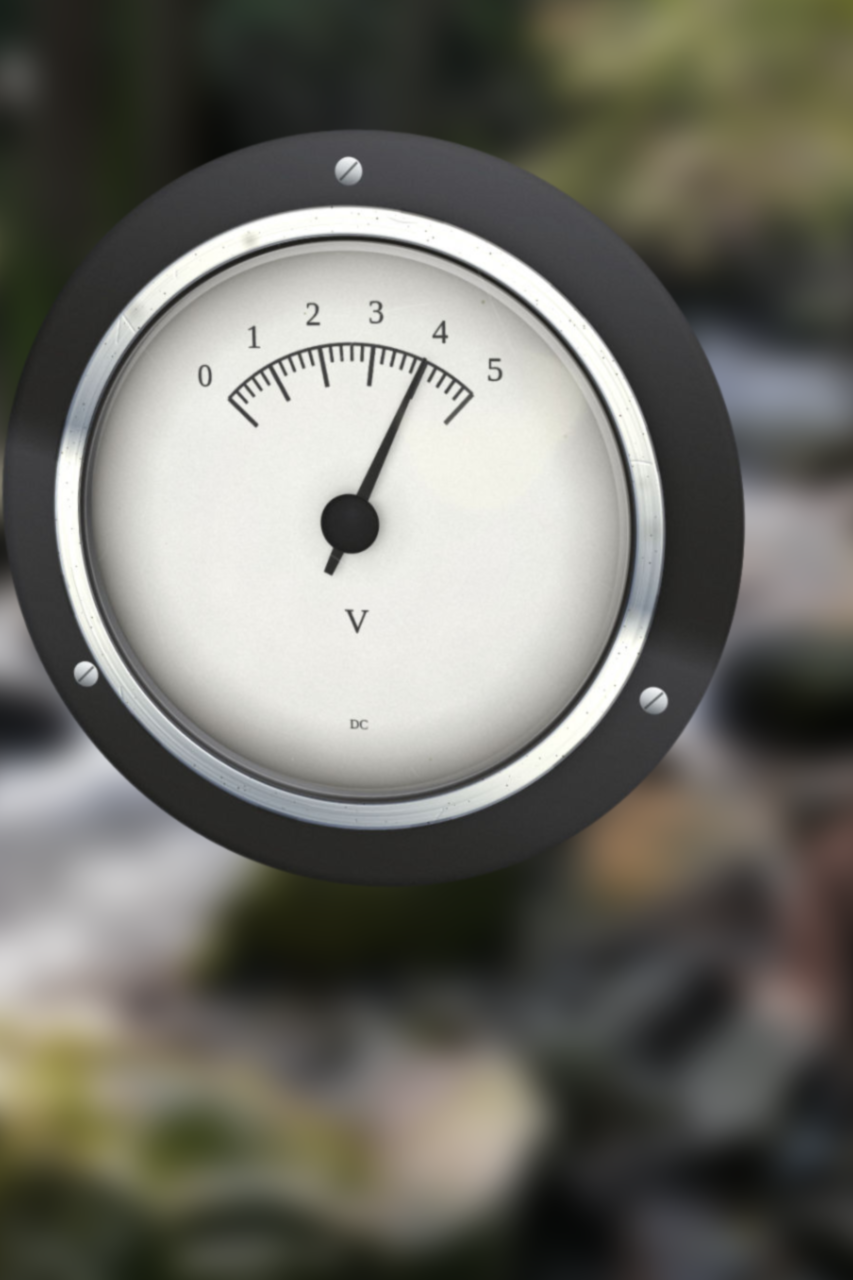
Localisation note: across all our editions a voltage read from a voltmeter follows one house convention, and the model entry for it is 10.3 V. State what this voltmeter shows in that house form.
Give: 4 V
